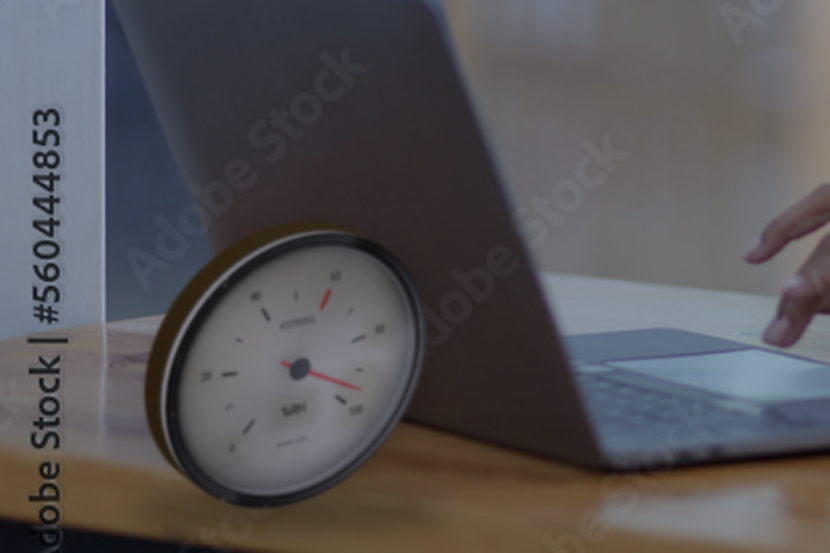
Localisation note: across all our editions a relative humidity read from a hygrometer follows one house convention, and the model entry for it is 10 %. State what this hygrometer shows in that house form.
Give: 95 %
